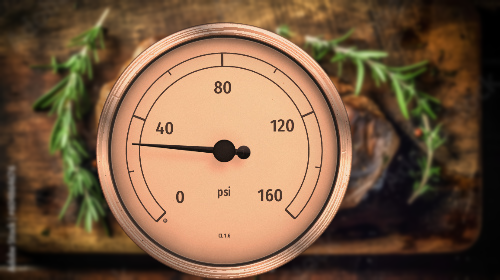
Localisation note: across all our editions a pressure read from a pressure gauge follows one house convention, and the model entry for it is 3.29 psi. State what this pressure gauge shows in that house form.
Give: 30 psi
